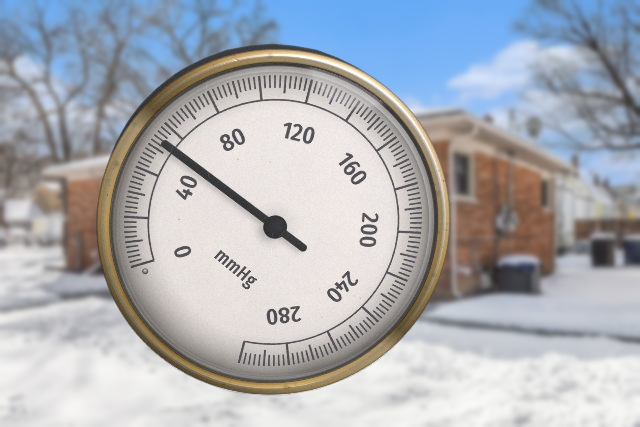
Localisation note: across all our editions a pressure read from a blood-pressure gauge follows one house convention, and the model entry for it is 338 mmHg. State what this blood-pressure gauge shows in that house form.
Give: 54 mmHg
